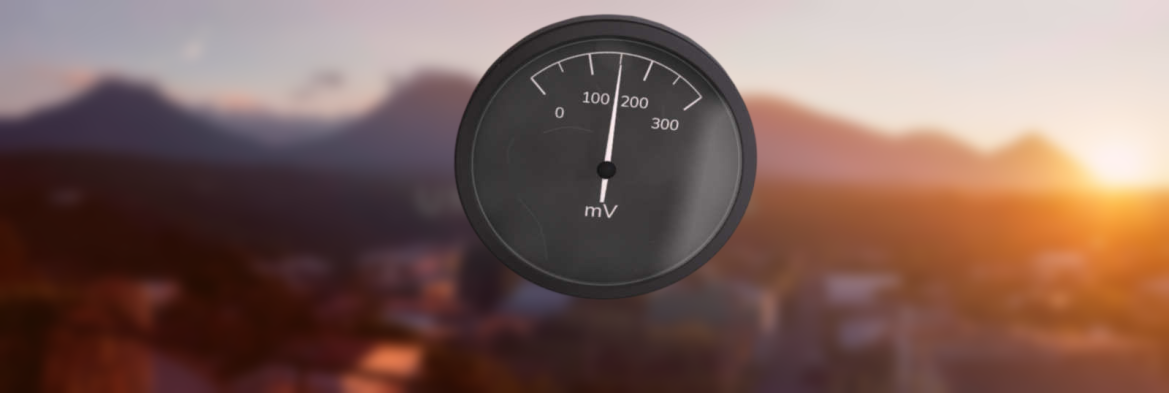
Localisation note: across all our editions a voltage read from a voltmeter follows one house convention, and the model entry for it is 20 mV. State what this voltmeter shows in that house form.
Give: 150 mV
